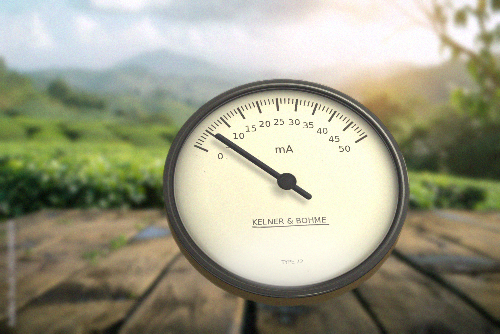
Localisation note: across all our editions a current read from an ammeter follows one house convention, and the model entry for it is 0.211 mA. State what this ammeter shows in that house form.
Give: 5 mA
